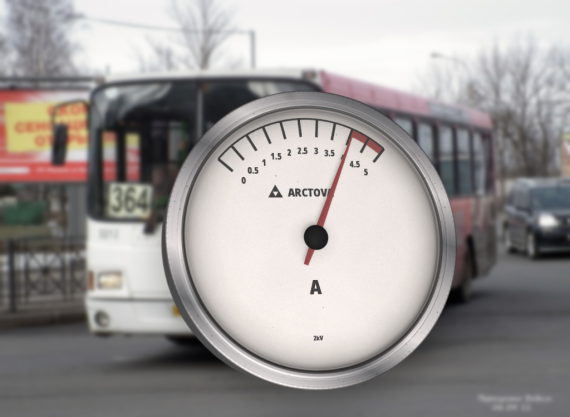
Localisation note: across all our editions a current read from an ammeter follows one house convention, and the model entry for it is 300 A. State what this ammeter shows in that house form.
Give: 4 A
